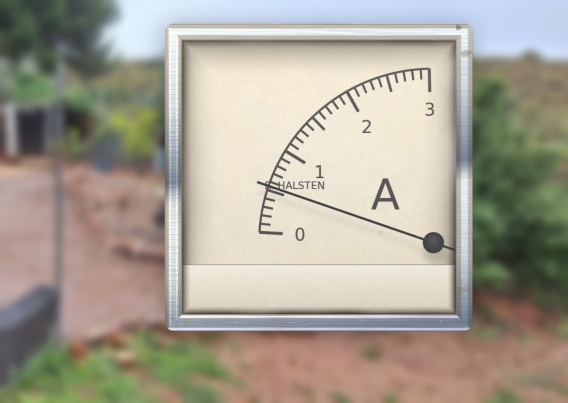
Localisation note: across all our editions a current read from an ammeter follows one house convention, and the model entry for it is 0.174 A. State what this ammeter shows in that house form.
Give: 0.55 A
